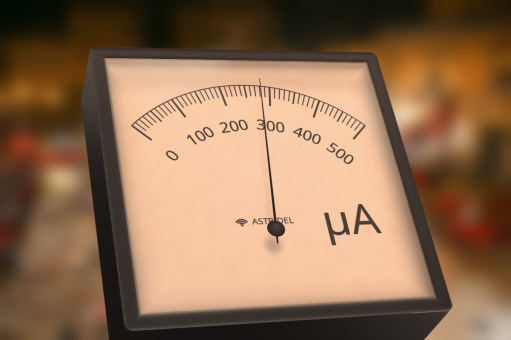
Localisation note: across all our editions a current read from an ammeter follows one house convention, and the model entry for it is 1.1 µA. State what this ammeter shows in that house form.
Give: 280 µA
